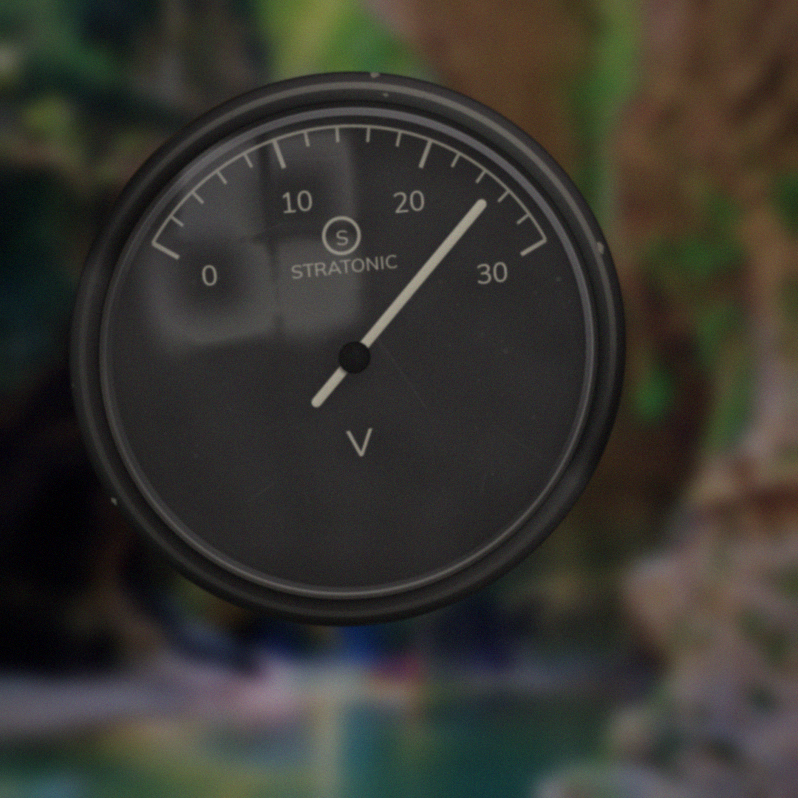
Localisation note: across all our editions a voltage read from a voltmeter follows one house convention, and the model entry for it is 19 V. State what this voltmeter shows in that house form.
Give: 25 V
